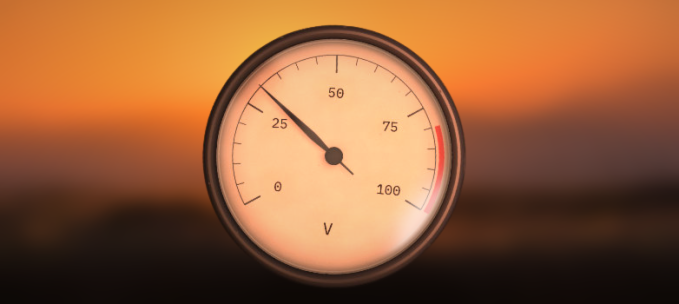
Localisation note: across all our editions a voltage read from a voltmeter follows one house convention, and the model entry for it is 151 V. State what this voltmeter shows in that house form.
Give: 30 V
